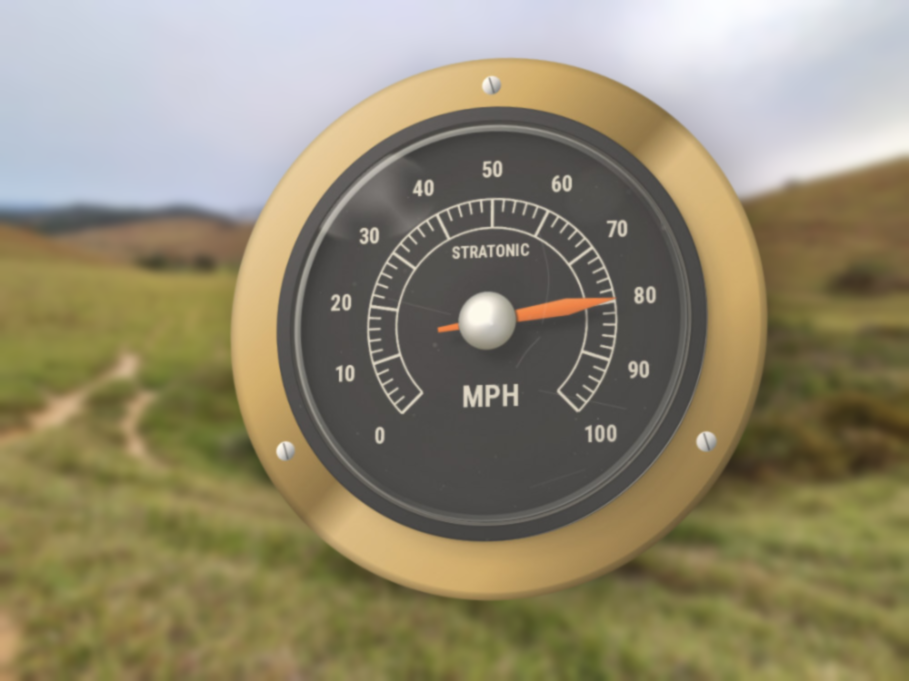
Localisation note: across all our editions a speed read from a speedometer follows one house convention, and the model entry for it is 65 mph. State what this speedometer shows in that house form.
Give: 80 mph
